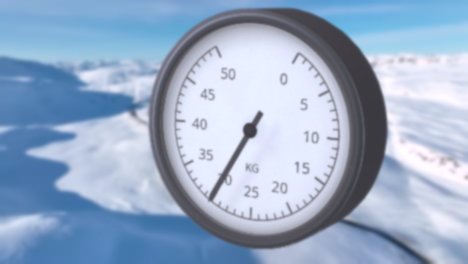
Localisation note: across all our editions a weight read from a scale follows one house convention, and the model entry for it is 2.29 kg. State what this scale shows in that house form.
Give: 30 kg
